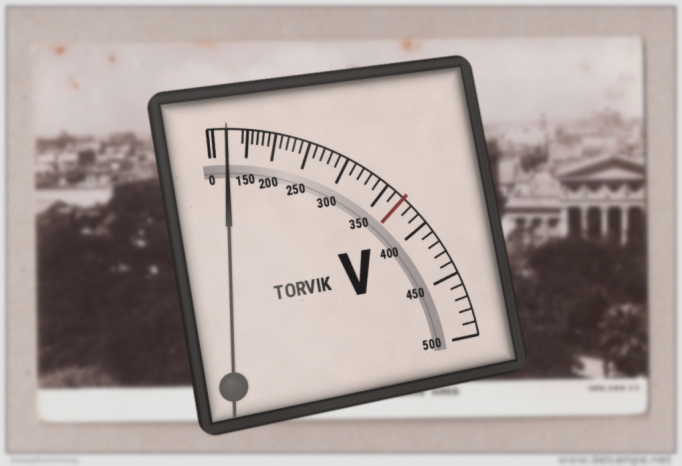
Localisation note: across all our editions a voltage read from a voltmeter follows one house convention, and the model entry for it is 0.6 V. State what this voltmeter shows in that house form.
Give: 100 V
